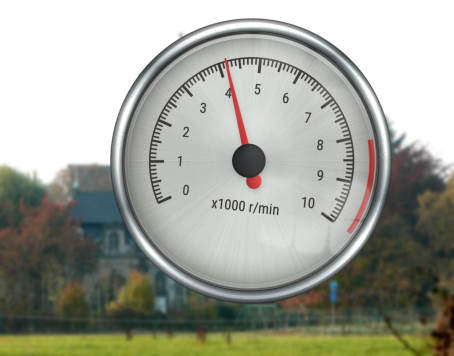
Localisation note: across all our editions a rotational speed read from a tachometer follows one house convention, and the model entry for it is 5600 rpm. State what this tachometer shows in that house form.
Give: 4200 rpm
